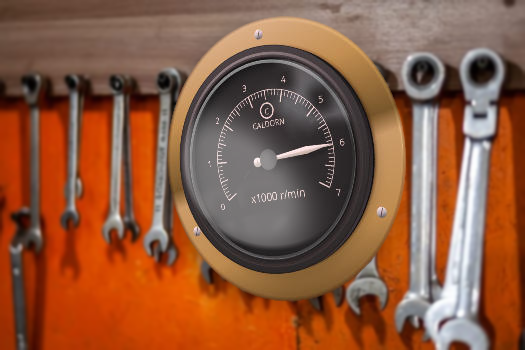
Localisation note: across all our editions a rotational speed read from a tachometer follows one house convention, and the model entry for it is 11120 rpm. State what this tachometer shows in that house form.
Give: 6000 rpm
